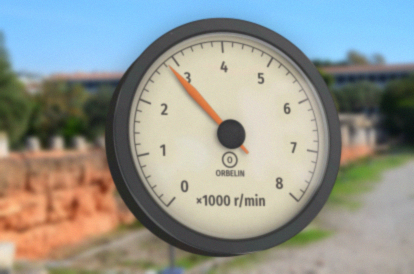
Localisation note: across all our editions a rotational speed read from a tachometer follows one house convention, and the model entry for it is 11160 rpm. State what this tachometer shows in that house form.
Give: 2800 rpm
